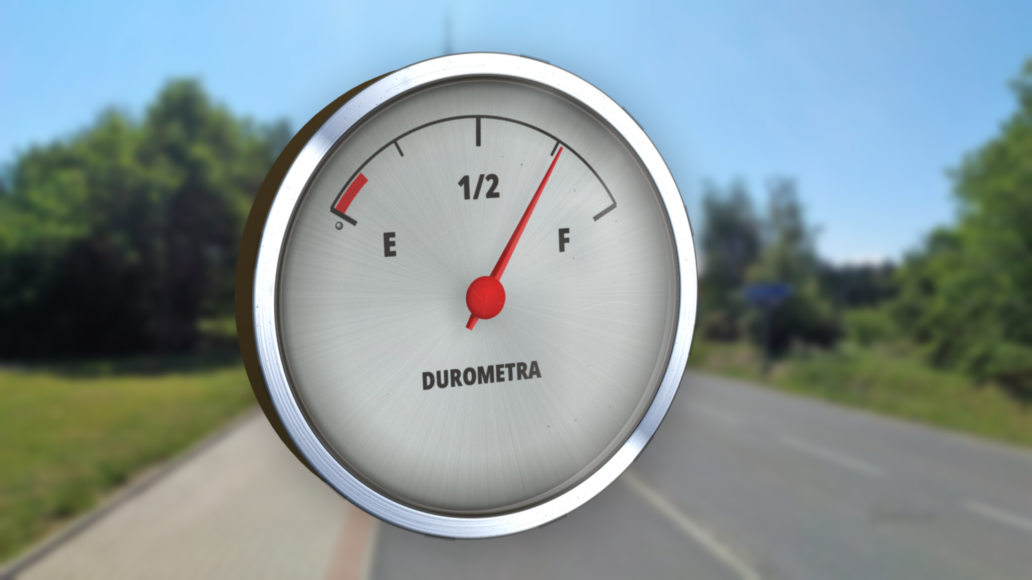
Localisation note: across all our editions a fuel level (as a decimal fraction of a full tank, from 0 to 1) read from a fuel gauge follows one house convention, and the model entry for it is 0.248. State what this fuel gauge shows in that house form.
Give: 0.75
